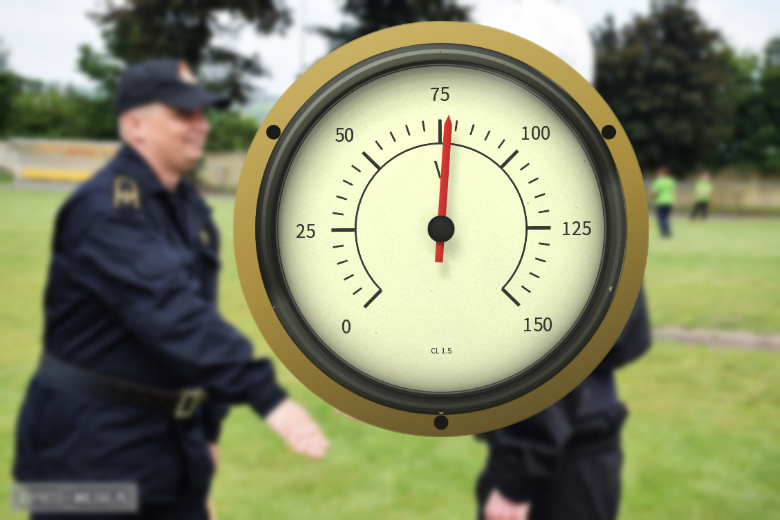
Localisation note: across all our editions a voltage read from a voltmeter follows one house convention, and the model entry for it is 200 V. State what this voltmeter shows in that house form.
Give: 77.5 V
